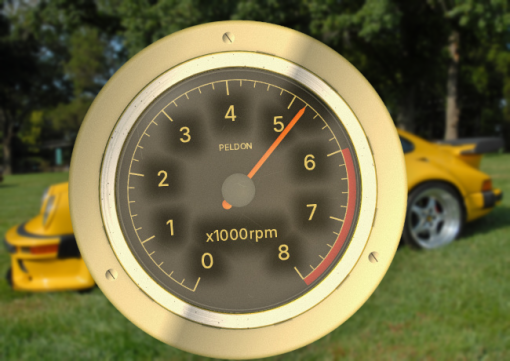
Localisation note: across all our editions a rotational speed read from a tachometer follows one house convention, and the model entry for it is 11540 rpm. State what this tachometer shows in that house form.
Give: 5200 rpm
